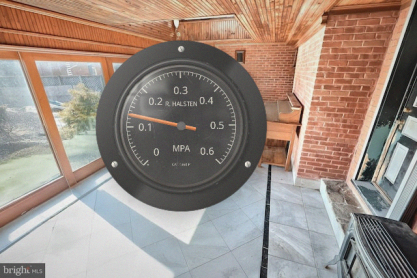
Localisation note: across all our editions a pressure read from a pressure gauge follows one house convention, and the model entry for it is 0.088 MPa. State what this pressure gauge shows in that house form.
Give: 0.13 MPa
